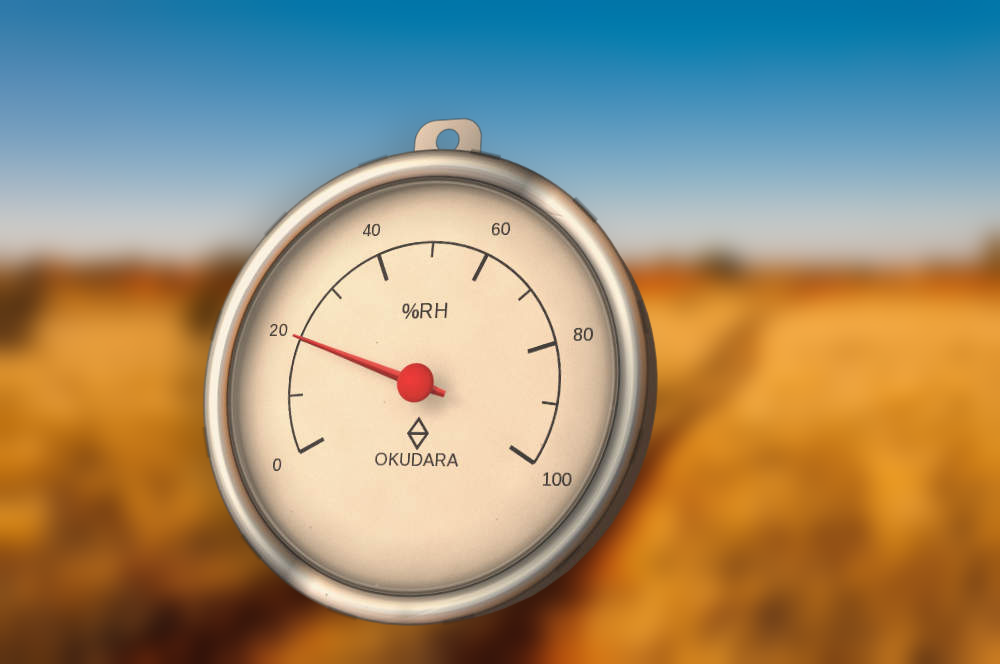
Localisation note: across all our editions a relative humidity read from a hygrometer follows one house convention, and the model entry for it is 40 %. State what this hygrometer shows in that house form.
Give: 20 %
